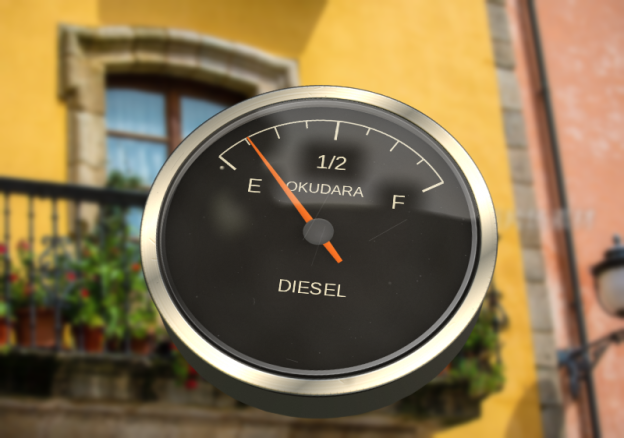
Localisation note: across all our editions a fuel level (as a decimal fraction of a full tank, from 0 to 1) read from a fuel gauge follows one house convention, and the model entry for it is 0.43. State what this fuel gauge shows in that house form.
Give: 0.125
